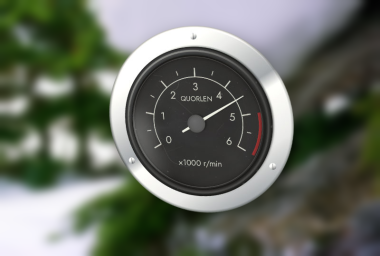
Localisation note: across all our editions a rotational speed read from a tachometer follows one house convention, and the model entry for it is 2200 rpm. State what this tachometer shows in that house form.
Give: 4500 rpm
